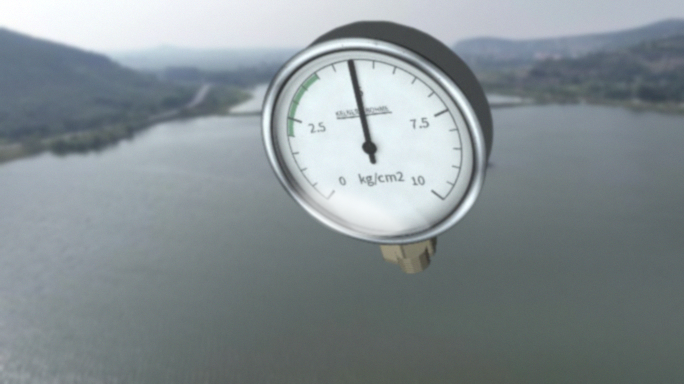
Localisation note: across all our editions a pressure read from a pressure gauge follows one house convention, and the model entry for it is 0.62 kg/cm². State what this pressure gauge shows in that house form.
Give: 5 kg/cm²
